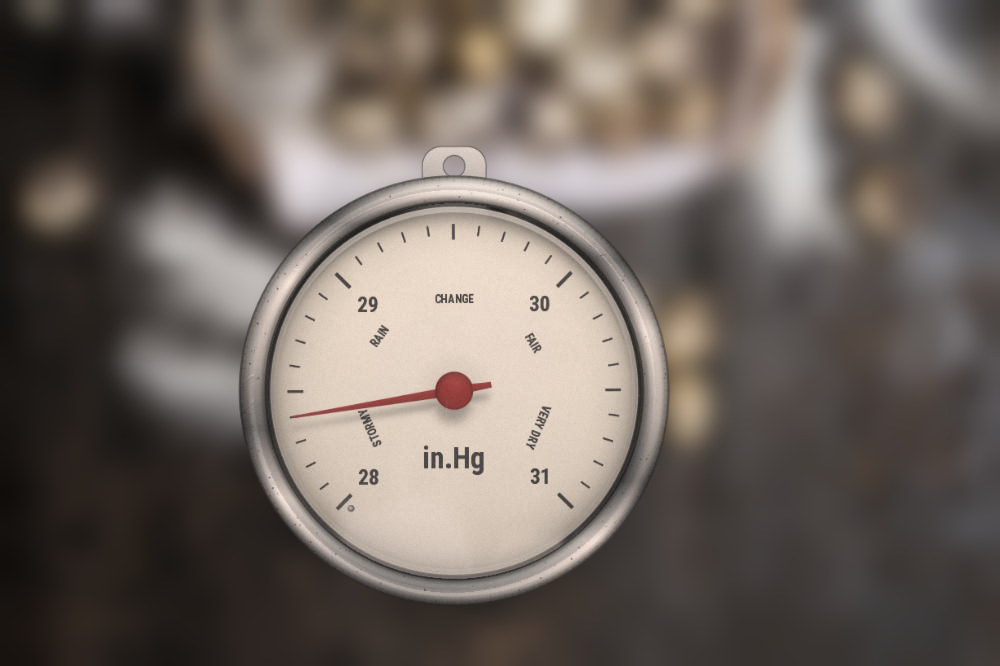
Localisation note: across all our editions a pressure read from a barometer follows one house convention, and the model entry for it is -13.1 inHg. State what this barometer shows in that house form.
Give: 28.4 inHg
